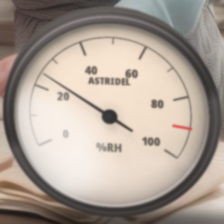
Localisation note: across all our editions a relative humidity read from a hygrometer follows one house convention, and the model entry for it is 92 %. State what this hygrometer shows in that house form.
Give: 25 %
